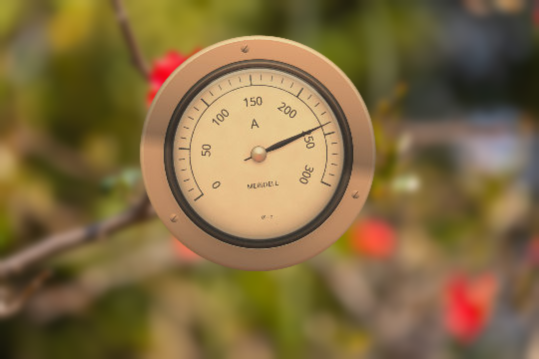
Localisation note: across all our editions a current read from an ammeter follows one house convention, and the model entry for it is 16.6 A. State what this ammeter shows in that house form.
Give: 240 A
